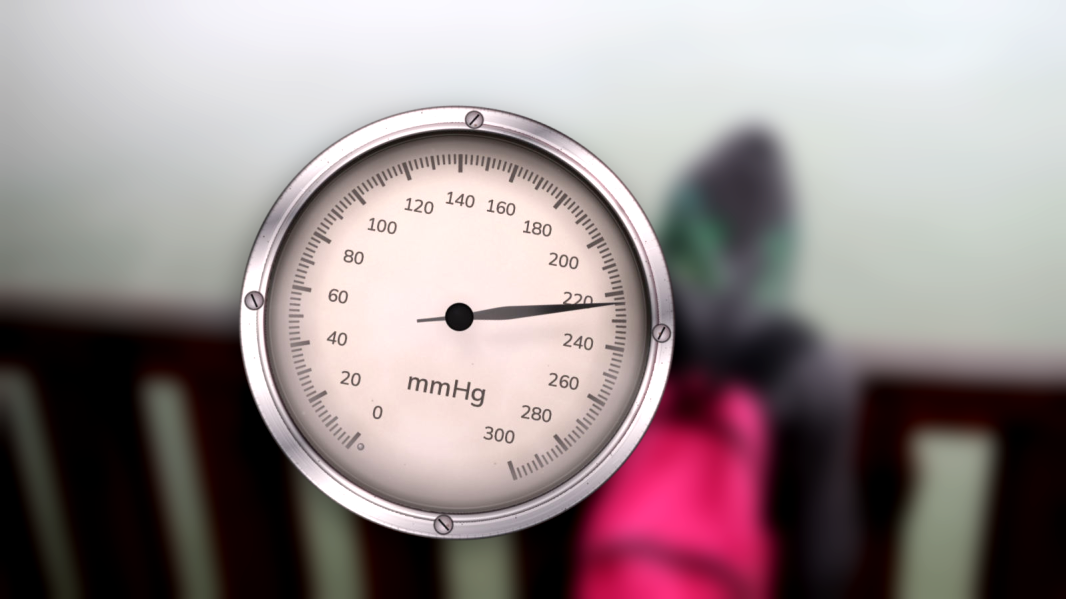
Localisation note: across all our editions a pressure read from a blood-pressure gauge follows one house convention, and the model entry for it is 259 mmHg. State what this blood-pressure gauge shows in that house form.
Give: 224 mmHg
